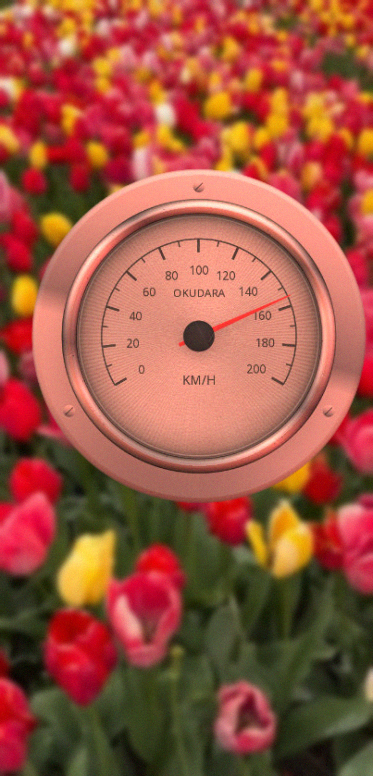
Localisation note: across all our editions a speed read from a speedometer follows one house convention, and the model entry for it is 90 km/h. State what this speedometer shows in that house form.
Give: 155 km/h
